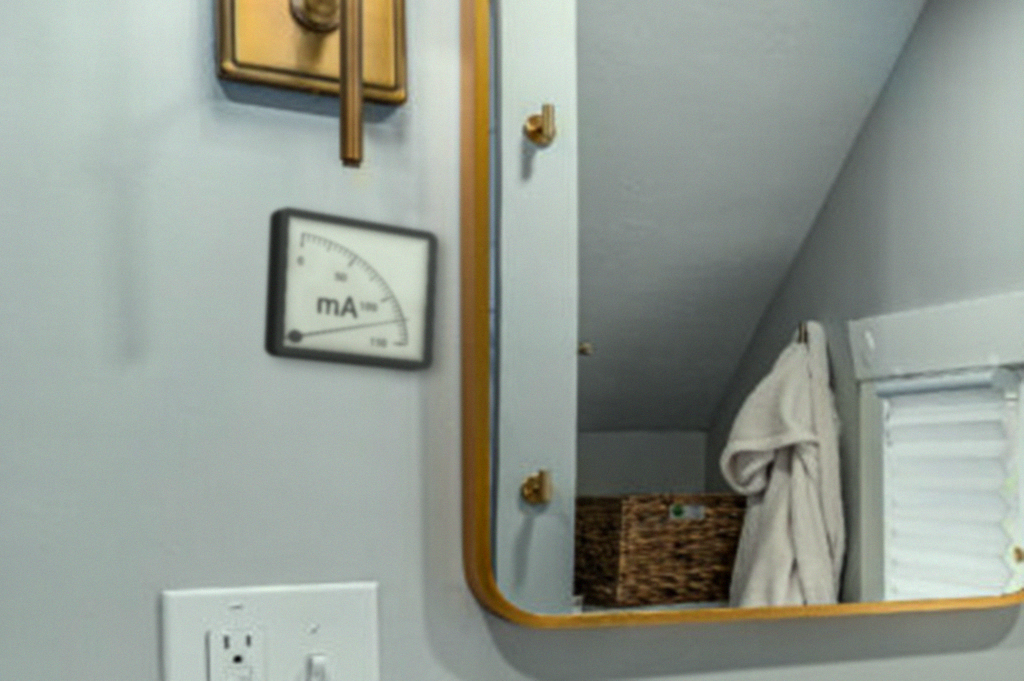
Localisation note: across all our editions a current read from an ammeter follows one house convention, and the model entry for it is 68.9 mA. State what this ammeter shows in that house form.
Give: 125 mA
